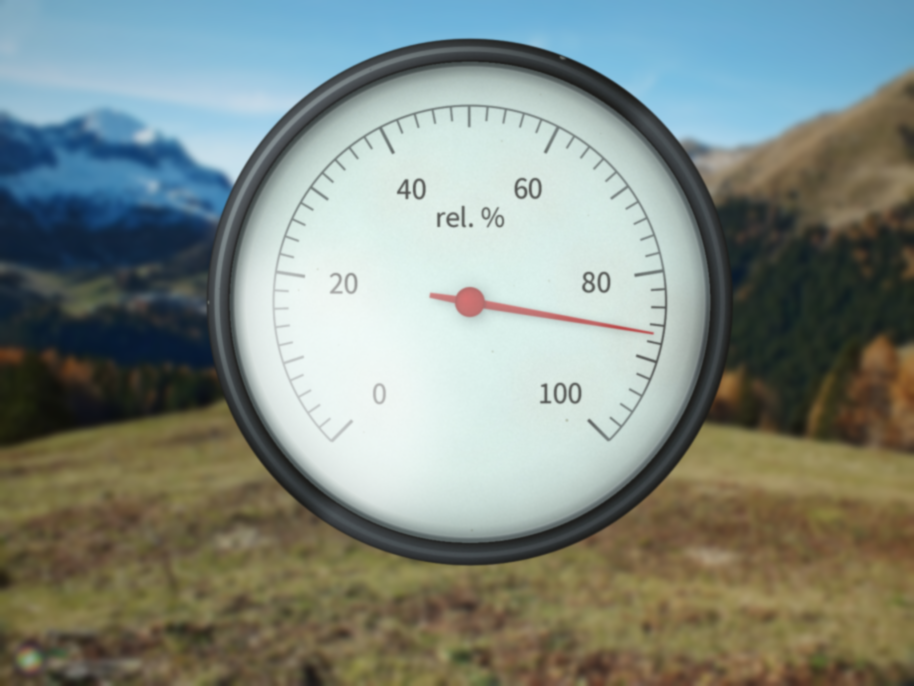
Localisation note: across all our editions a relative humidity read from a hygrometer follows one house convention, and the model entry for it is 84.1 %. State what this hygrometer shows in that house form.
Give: 87 %
